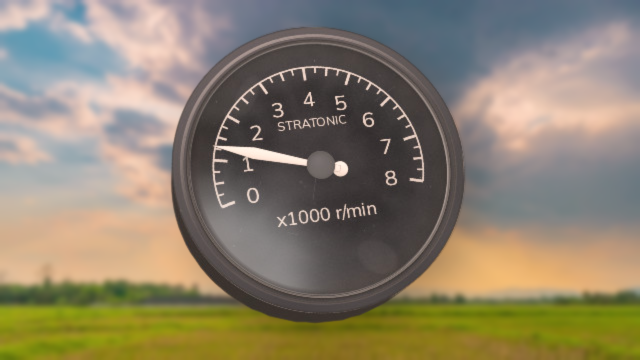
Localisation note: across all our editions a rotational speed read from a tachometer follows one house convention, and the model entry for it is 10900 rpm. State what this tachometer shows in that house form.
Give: 1250 rpm
